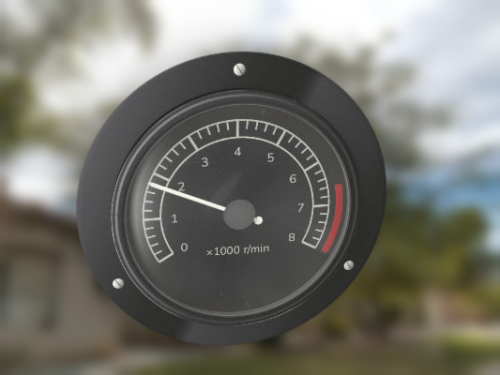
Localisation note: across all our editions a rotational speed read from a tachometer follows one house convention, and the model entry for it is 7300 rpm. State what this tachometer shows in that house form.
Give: 1800 rpm
